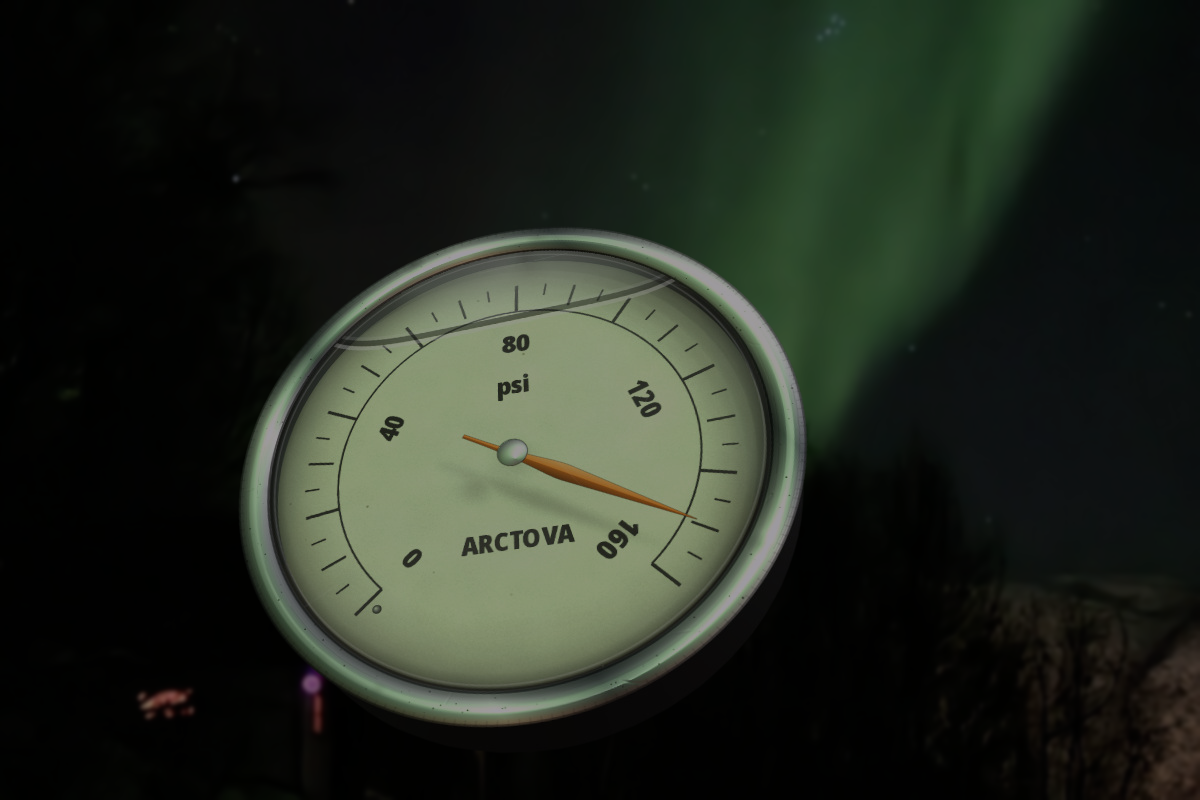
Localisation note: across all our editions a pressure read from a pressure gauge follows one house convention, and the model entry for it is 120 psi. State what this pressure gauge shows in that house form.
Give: 150 psi
